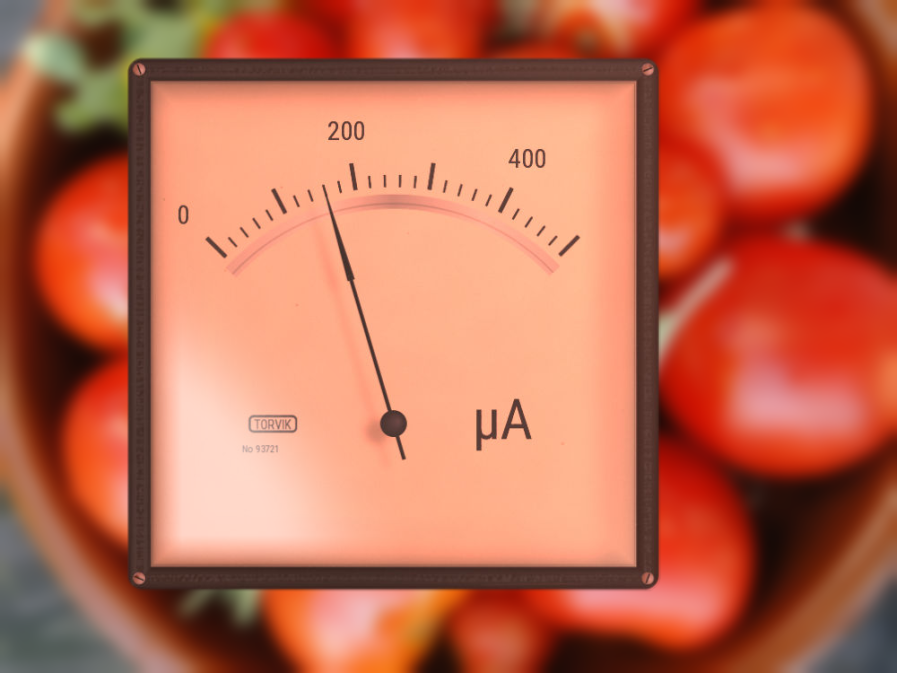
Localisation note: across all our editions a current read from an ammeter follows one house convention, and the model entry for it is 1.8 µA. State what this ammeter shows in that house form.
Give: 160 µA
